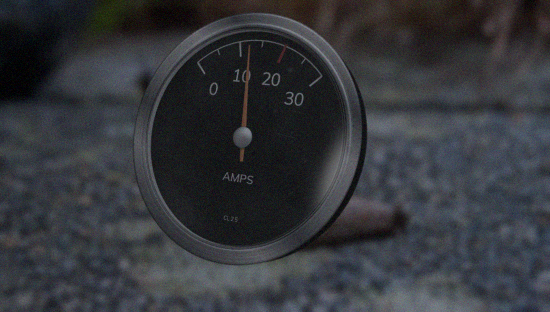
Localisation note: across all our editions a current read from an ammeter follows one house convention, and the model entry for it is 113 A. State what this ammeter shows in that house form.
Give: 12.5 A
